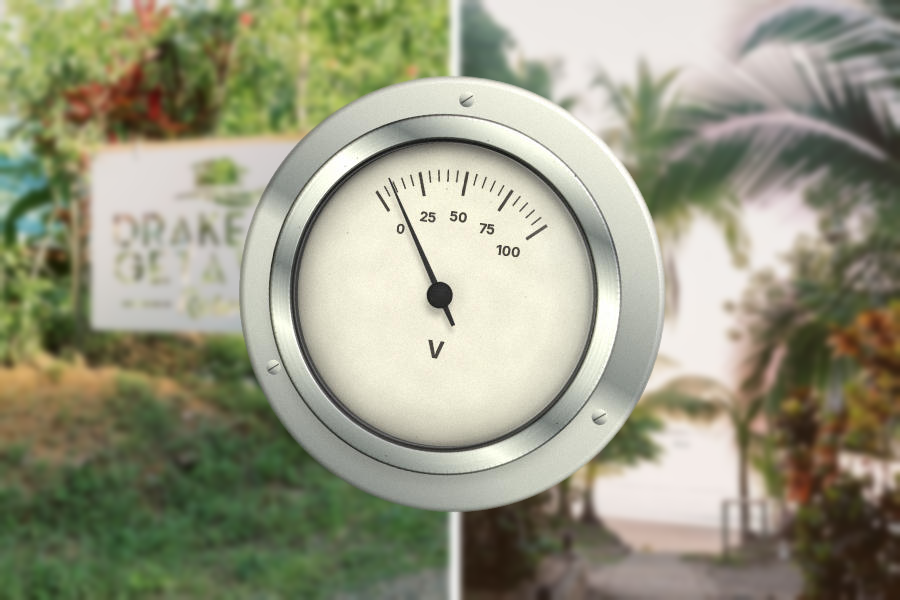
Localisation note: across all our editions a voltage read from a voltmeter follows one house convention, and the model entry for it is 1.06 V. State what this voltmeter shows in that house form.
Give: 10 V
